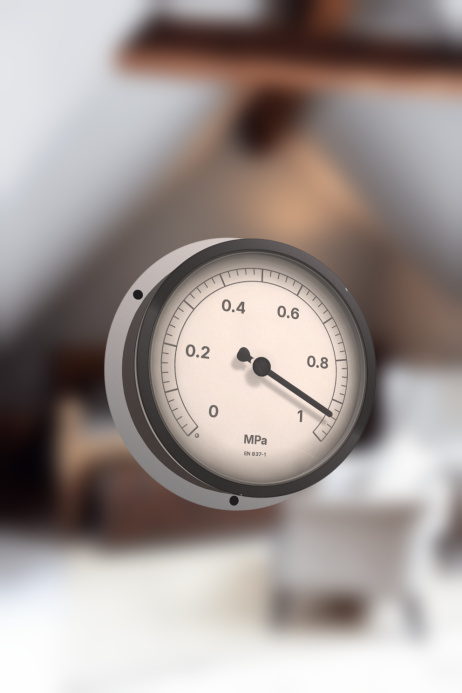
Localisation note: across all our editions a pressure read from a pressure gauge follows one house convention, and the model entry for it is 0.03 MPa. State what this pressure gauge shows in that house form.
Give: 0.94 MPa
